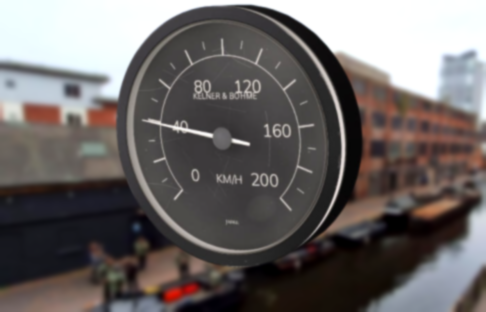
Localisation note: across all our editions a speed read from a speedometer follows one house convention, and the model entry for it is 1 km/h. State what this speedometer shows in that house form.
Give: 40 km/h
